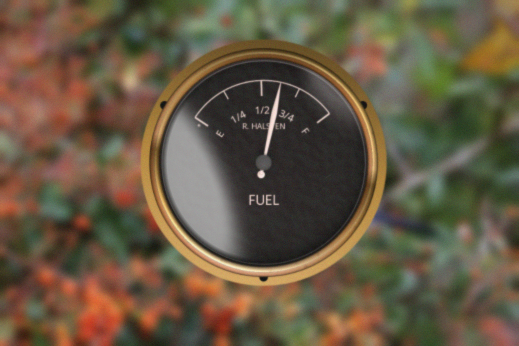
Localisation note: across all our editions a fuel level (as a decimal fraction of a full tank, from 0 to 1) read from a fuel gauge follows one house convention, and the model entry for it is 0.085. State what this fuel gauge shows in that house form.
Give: 0.625
